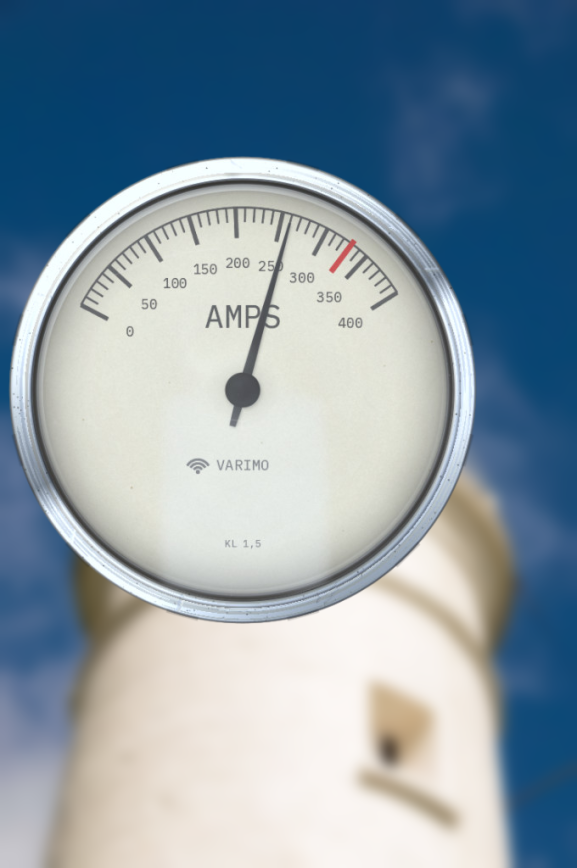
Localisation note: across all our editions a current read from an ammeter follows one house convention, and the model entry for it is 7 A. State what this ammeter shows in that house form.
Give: 260 A
